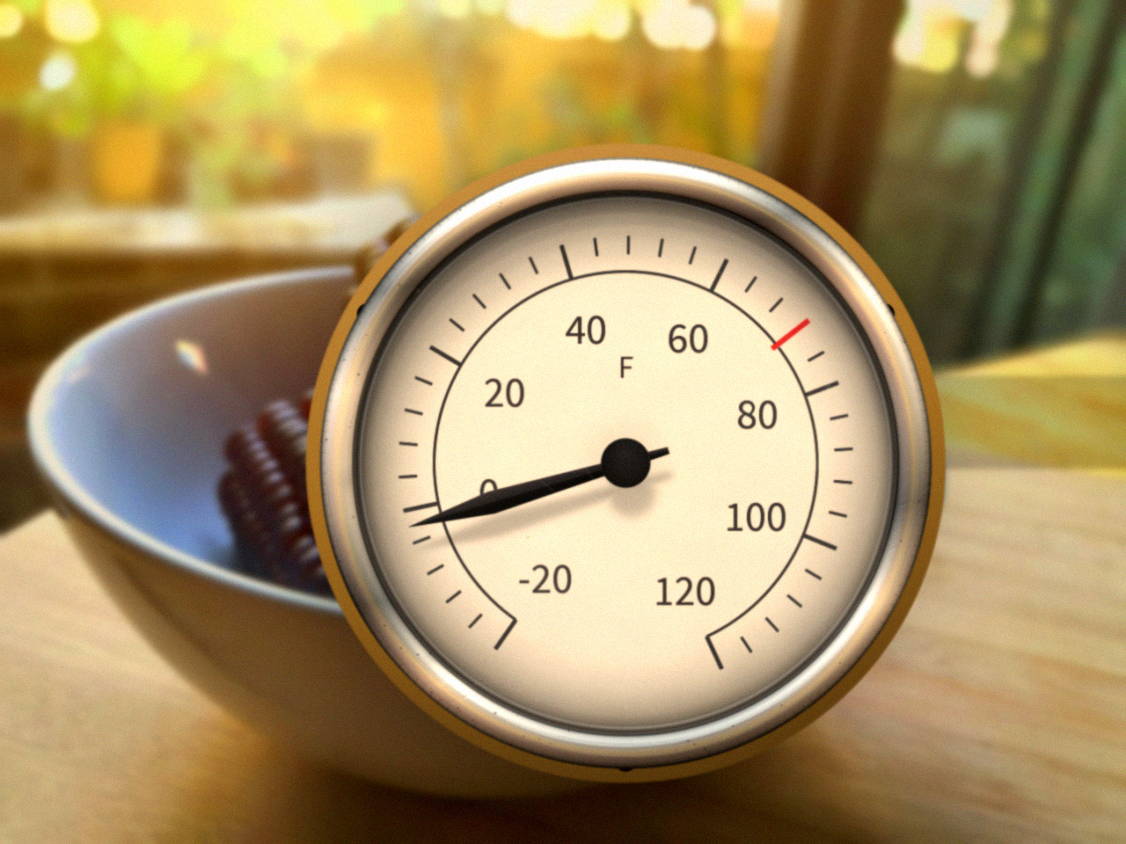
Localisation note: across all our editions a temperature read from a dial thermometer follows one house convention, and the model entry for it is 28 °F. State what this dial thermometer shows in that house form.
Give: -2 °F
